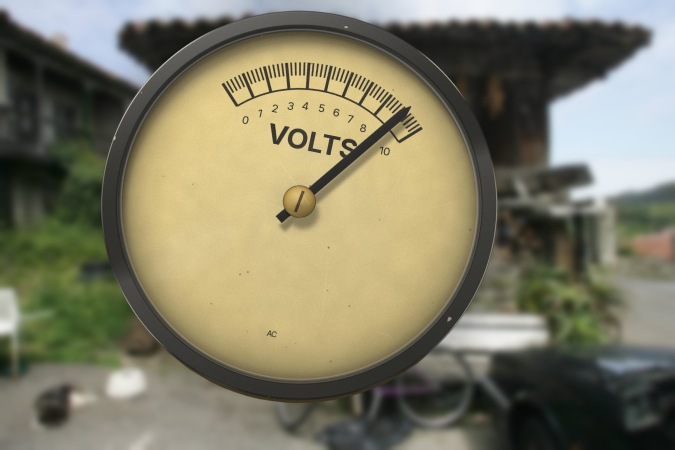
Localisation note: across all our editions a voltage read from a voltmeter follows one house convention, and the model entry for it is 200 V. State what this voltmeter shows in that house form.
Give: 9 V
